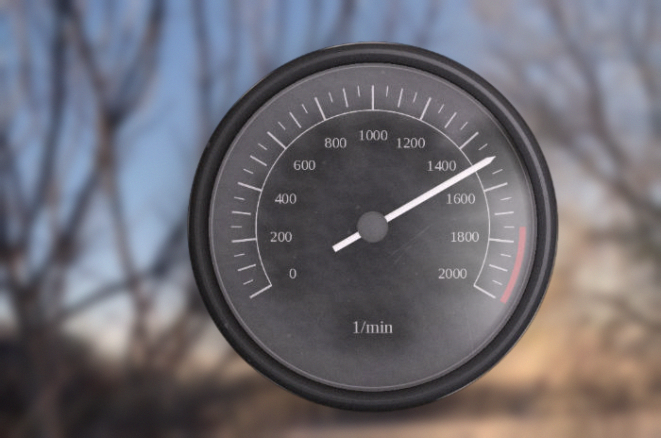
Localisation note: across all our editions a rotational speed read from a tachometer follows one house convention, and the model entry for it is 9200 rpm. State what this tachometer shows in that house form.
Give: 1500 rpm
